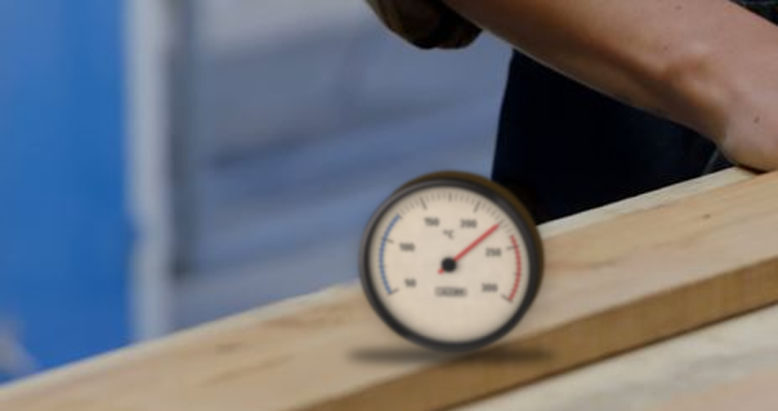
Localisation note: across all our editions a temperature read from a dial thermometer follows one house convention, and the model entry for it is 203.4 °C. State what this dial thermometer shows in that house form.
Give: 225 °C
